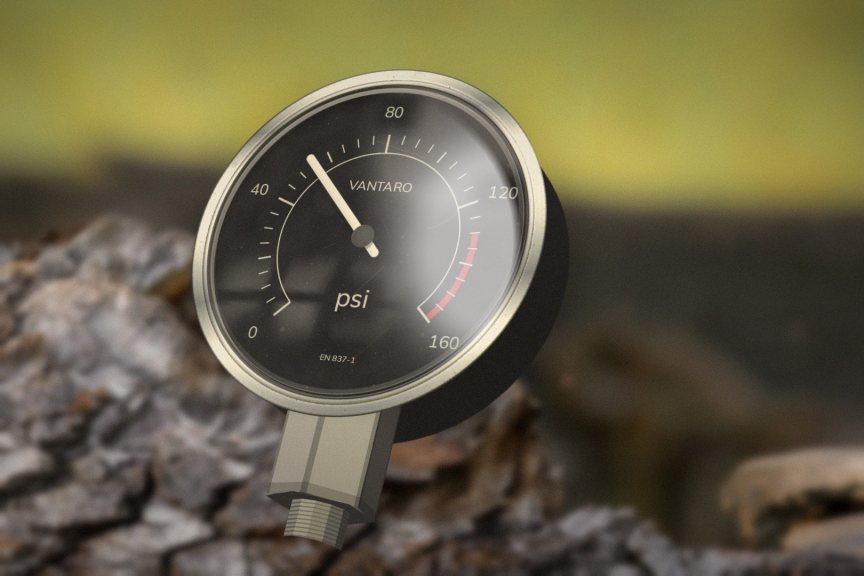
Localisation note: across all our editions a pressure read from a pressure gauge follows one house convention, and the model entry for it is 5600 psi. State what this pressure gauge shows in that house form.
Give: 55 psi
